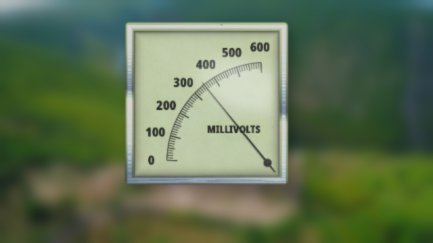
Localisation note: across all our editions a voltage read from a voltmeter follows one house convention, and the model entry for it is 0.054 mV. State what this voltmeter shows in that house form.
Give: 350 mV
